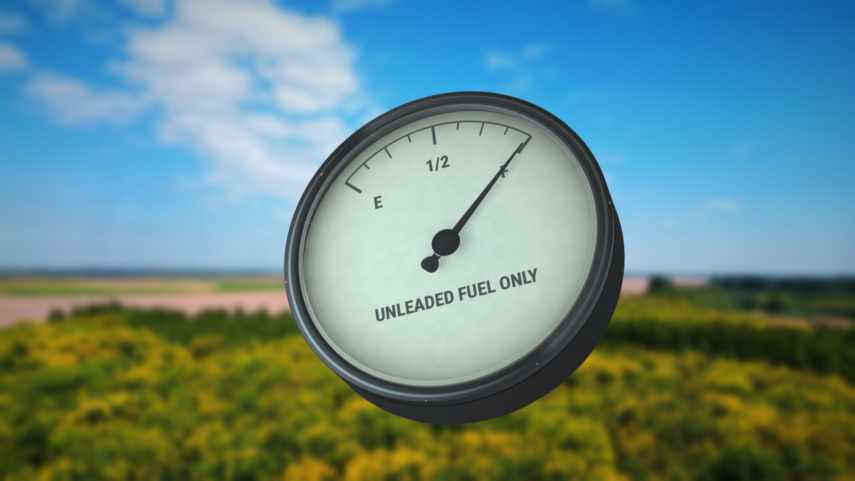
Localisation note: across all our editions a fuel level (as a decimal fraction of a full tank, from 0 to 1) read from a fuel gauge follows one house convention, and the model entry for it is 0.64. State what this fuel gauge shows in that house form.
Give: 1
